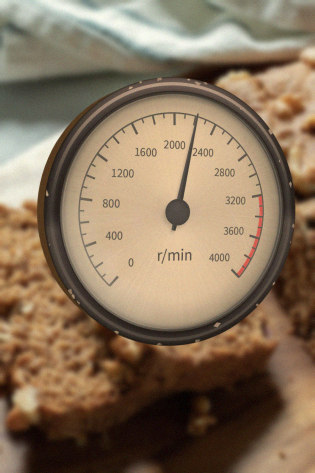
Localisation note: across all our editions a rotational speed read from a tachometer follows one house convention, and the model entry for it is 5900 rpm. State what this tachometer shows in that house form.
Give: 2200 rpm
